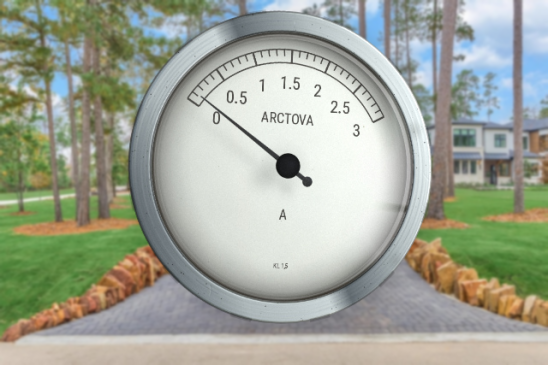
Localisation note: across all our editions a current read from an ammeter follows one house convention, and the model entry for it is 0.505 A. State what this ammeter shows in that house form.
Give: 0.1 A
